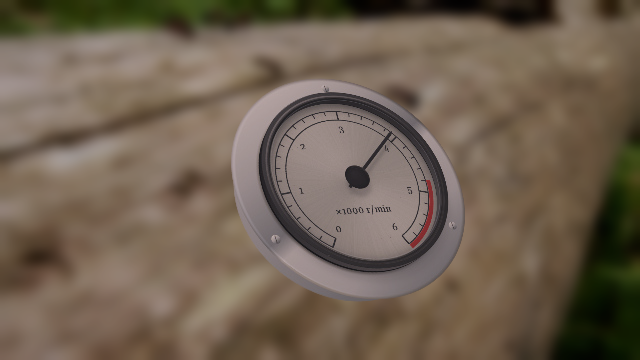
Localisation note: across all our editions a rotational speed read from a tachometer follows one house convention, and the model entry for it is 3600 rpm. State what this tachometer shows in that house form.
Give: 3900 rpm
